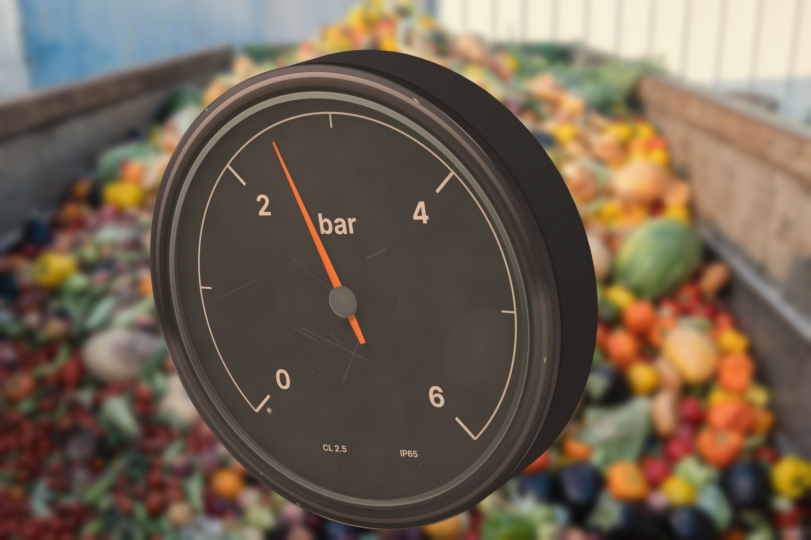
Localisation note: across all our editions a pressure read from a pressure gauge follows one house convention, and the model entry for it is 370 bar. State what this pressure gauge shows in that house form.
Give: 2.5 bar
